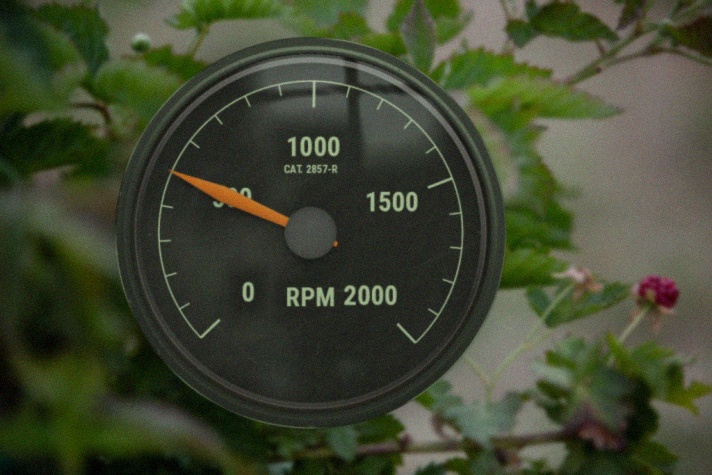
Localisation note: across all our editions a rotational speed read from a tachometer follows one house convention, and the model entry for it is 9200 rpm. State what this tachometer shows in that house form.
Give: 500 rpm
